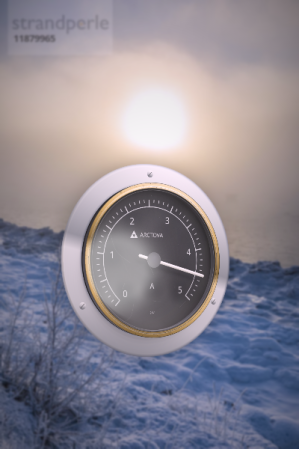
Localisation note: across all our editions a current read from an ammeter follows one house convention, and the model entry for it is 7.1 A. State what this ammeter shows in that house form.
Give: 4.5 A
